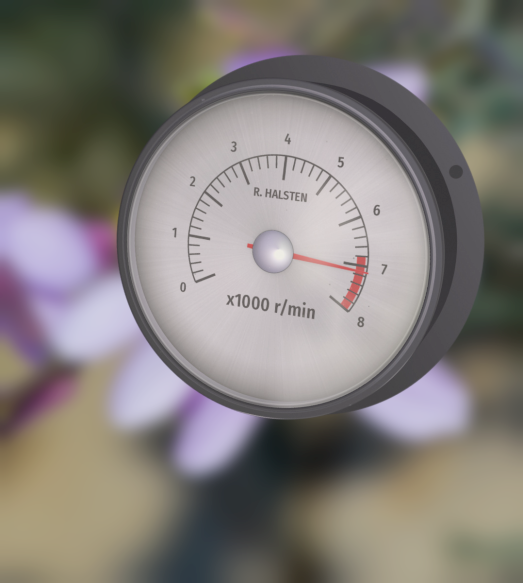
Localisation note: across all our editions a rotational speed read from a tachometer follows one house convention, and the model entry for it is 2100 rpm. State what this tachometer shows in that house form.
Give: 7100 rpm
